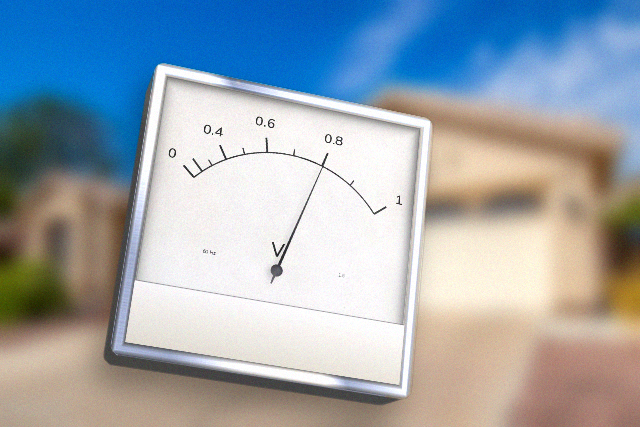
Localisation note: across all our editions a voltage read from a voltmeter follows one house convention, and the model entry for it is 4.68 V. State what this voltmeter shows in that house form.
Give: 0.8 V
